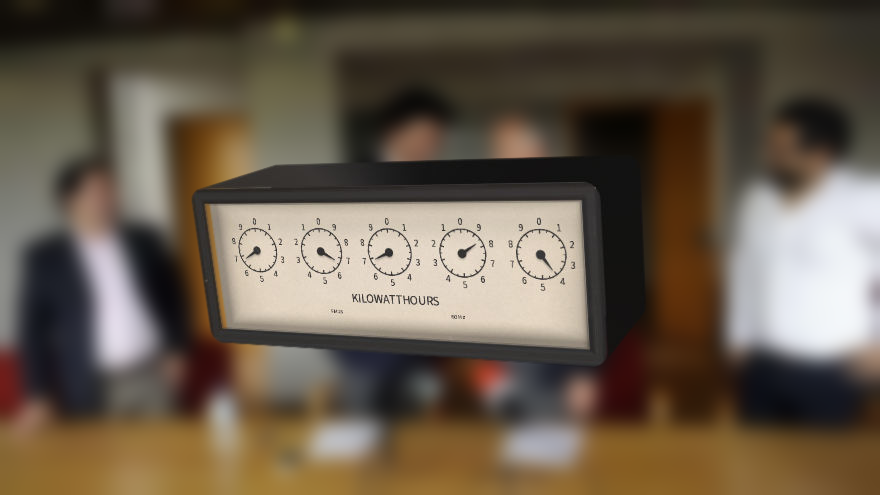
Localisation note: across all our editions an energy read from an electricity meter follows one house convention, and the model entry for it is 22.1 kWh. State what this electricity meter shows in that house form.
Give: 66684 kWh
